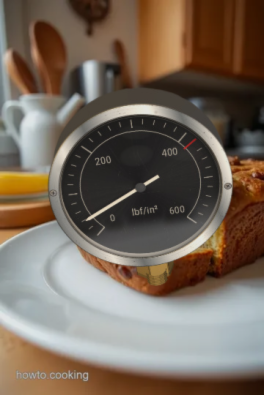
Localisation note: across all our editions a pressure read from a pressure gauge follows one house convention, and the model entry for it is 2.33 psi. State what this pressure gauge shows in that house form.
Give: 40 psi
